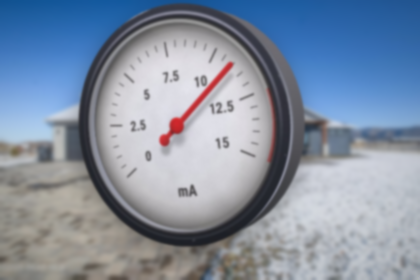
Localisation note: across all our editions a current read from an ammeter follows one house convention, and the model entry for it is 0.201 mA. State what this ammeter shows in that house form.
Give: 11 mA
